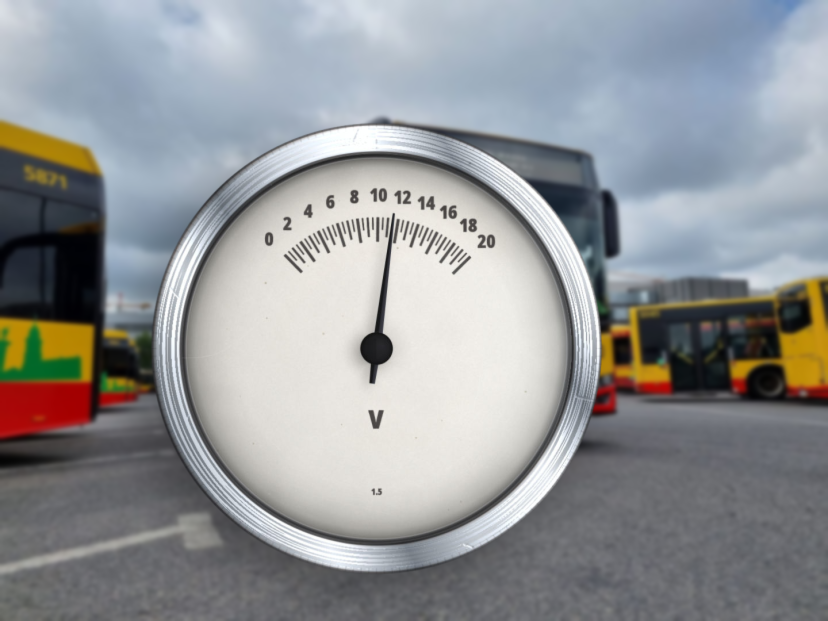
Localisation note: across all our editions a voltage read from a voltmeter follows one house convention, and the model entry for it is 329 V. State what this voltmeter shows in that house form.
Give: 11.5 V
